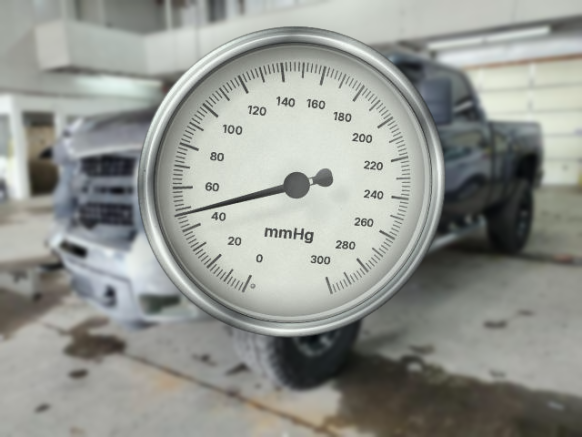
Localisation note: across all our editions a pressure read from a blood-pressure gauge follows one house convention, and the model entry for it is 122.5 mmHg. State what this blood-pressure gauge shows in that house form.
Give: 48 mmHg
